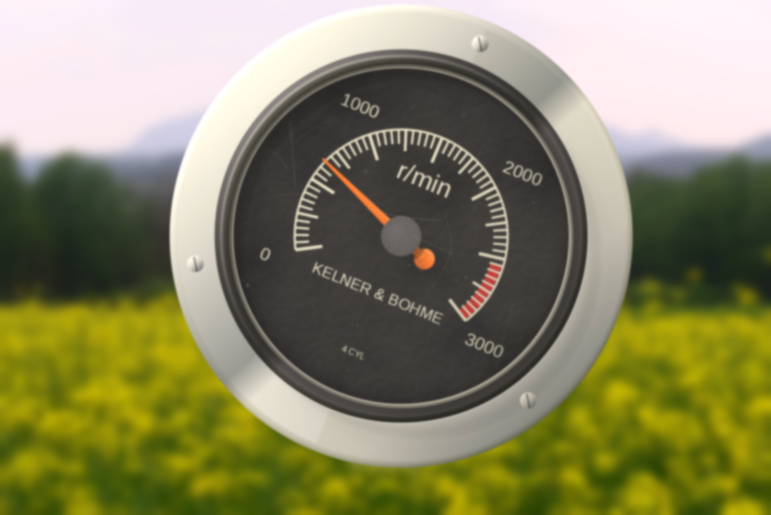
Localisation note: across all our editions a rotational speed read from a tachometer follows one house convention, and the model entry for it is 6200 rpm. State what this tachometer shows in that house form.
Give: 650 rpm
